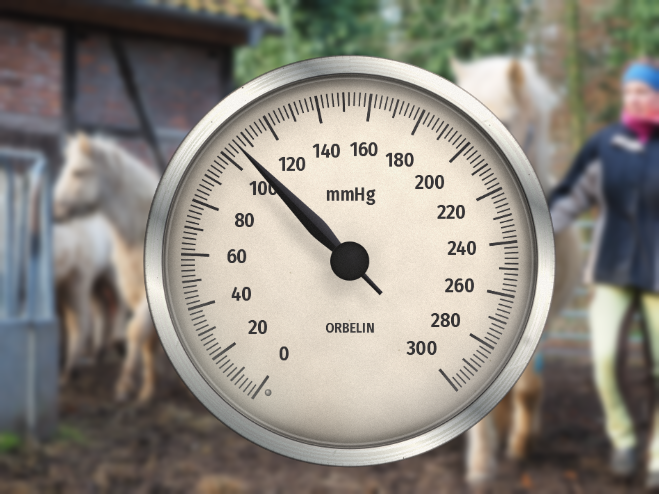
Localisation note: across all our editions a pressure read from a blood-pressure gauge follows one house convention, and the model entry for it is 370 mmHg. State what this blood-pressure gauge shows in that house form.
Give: 106 mmHg
